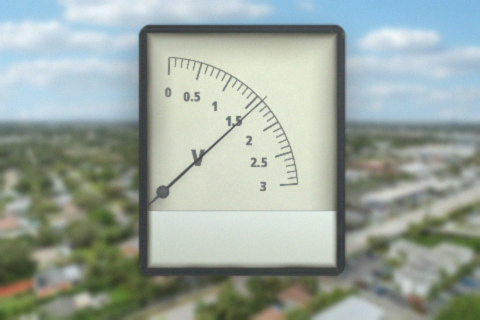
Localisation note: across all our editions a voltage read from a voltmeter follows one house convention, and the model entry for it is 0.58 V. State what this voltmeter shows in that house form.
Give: 1.6 V
